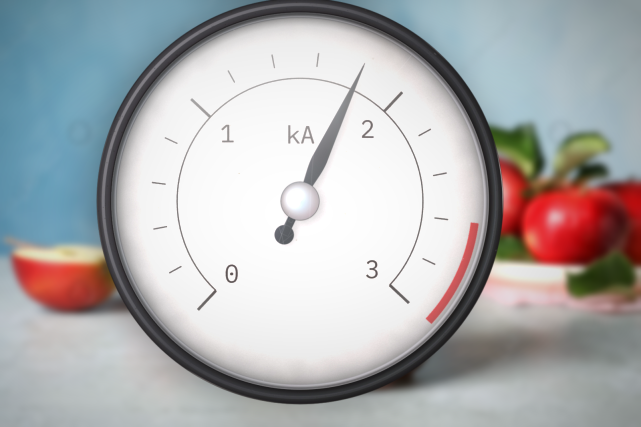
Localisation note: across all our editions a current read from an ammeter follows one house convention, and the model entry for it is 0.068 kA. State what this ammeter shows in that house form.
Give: 1.8 kA
